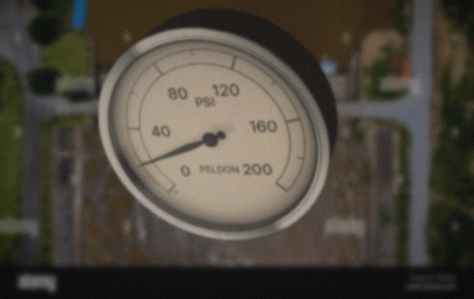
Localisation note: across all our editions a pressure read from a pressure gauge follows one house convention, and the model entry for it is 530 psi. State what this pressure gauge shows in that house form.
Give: 20 psi
